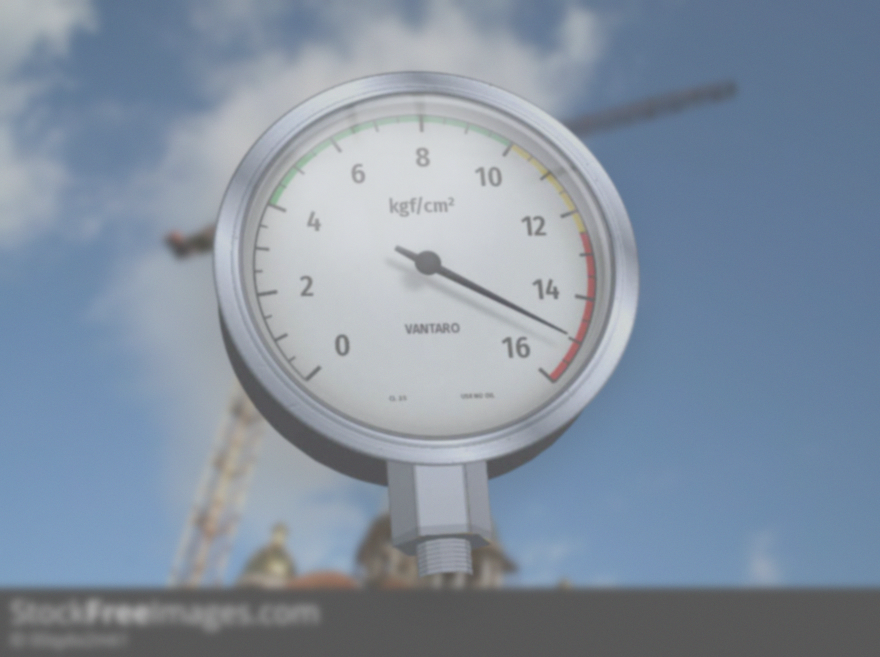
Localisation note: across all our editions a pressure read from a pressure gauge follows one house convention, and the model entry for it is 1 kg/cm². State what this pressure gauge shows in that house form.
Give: 15 kg/cm²
